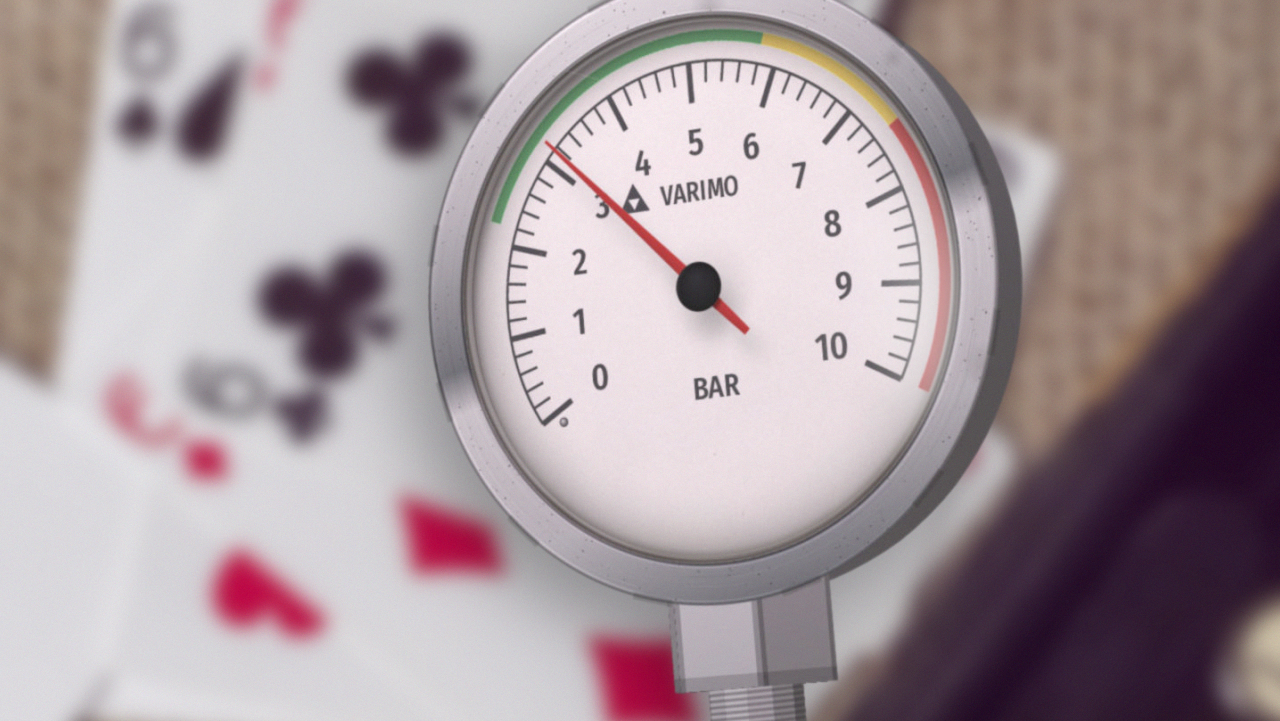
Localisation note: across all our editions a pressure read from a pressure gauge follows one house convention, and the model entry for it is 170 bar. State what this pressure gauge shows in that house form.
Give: 3.2 bar
